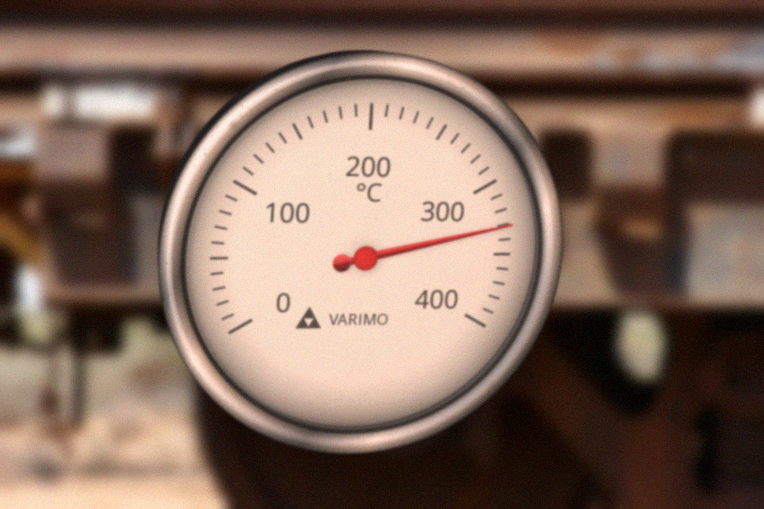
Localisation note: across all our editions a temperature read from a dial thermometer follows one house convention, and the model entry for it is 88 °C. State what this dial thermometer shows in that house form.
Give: 330 °C
